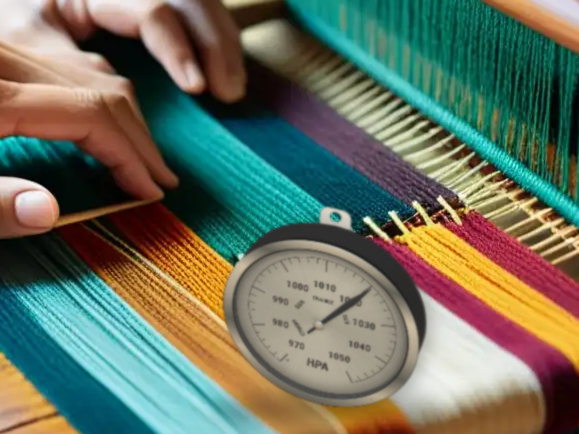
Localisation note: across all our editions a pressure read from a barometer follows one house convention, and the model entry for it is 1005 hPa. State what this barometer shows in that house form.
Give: 1020 hPa
